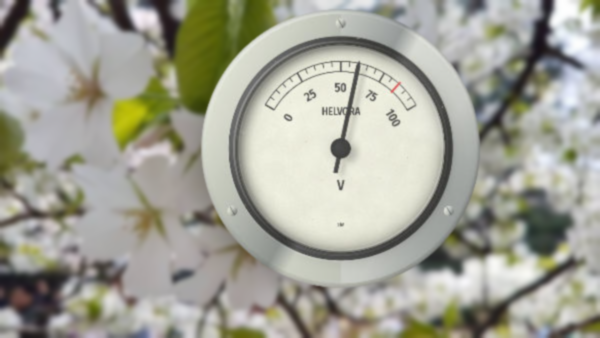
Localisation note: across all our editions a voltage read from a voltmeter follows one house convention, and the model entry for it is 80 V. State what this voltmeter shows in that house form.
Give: 60 V
